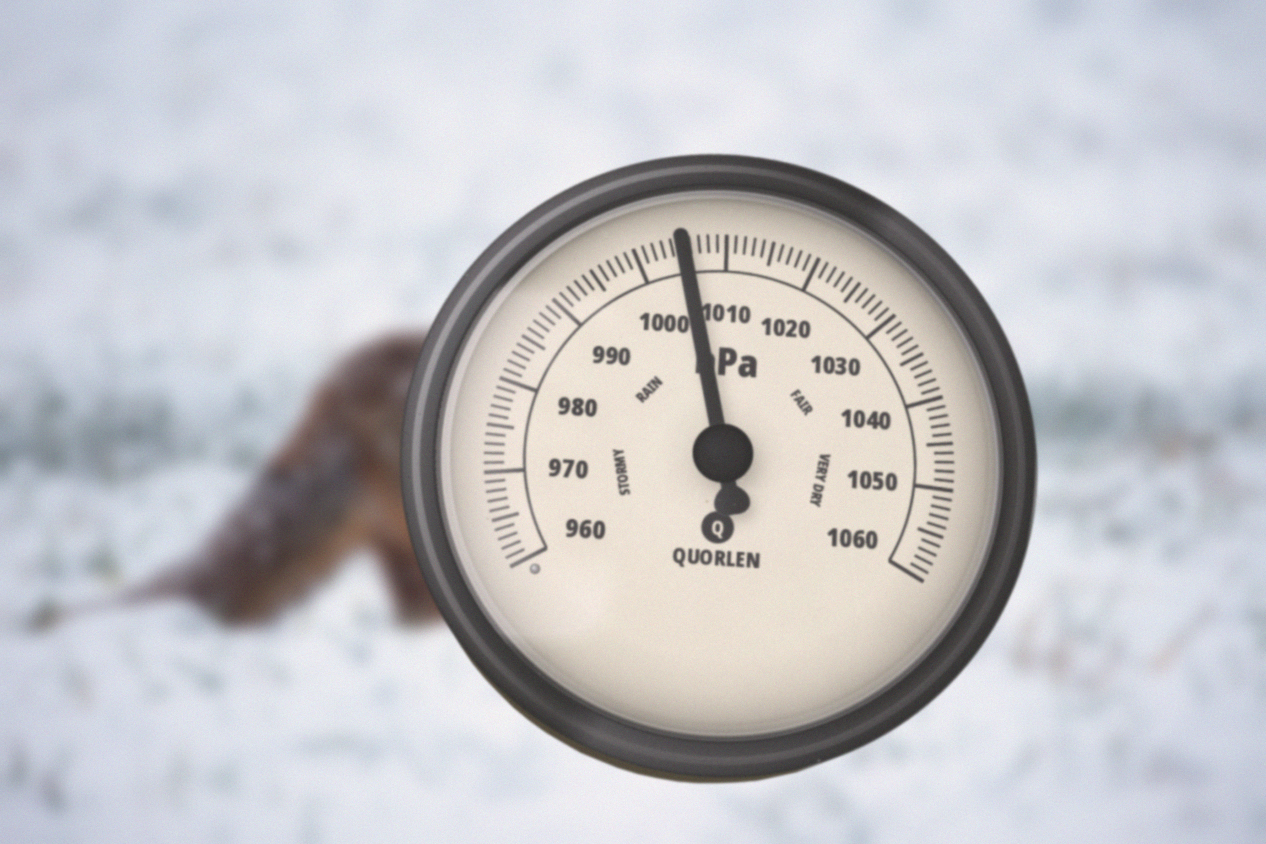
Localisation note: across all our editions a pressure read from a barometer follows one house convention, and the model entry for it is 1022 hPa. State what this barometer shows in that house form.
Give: 1005 hPa
